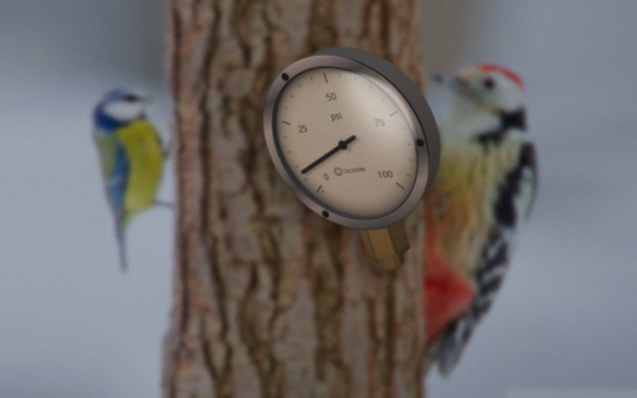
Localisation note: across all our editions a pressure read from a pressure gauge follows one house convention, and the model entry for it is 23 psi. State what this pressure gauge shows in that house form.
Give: 7.5 psi
